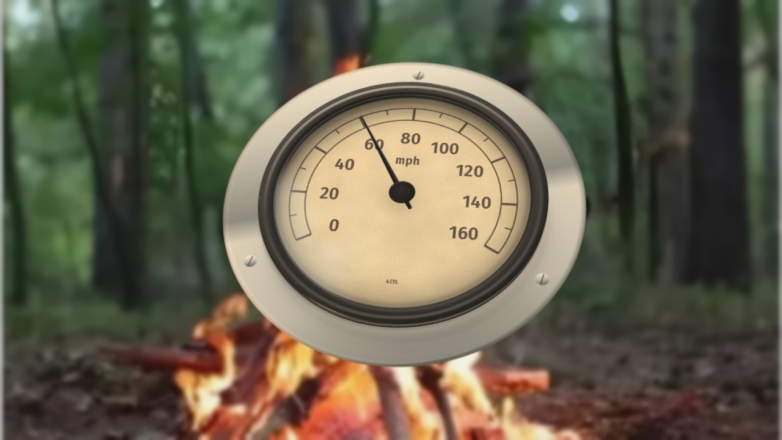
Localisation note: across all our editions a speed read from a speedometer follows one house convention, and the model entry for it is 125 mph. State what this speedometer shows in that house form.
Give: 60 mph
